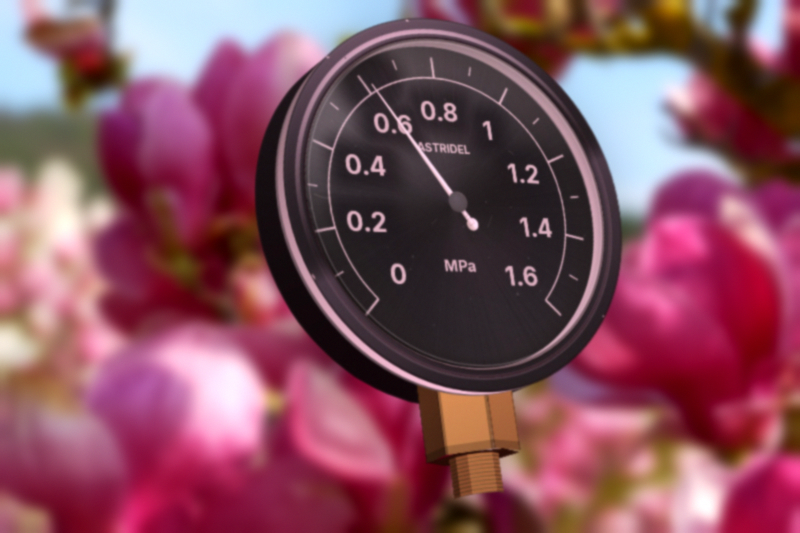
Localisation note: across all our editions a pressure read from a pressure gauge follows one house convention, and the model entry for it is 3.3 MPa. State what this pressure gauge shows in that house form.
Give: 0.6 MPa
